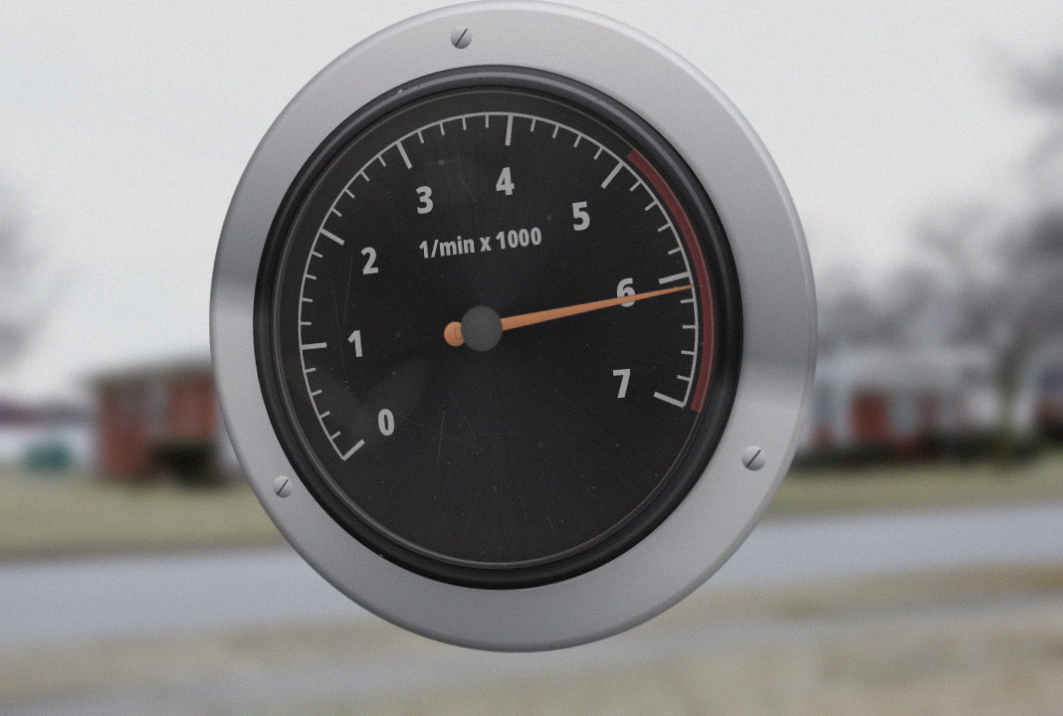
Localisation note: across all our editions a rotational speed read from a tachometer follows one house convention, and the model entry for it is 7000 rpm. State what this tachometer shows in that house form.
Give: 6100 rpm
